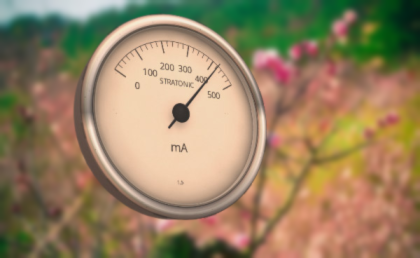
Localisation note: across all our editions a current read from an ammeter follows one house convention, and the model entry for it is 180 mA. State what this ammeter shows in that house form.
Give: 420 mA
